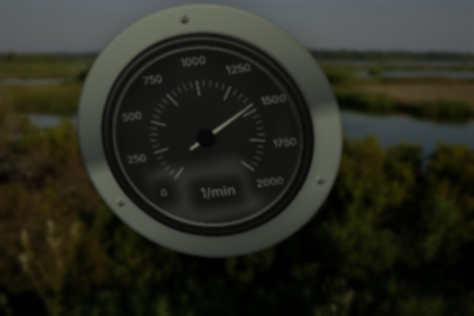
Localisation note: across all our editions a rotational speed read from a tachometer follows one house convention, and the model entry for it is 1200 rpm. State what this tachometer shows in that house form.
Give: 1450 rpm
